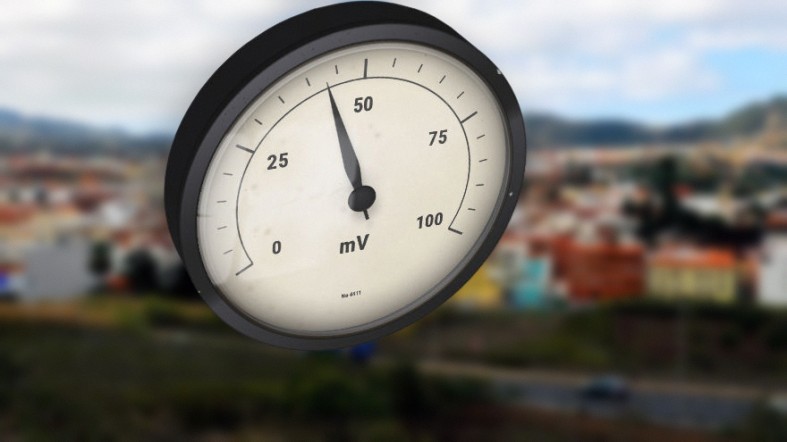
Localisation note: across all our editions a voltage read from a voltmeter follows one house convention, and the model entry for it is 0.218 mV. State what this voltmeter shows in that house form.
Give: 42.5 mV
